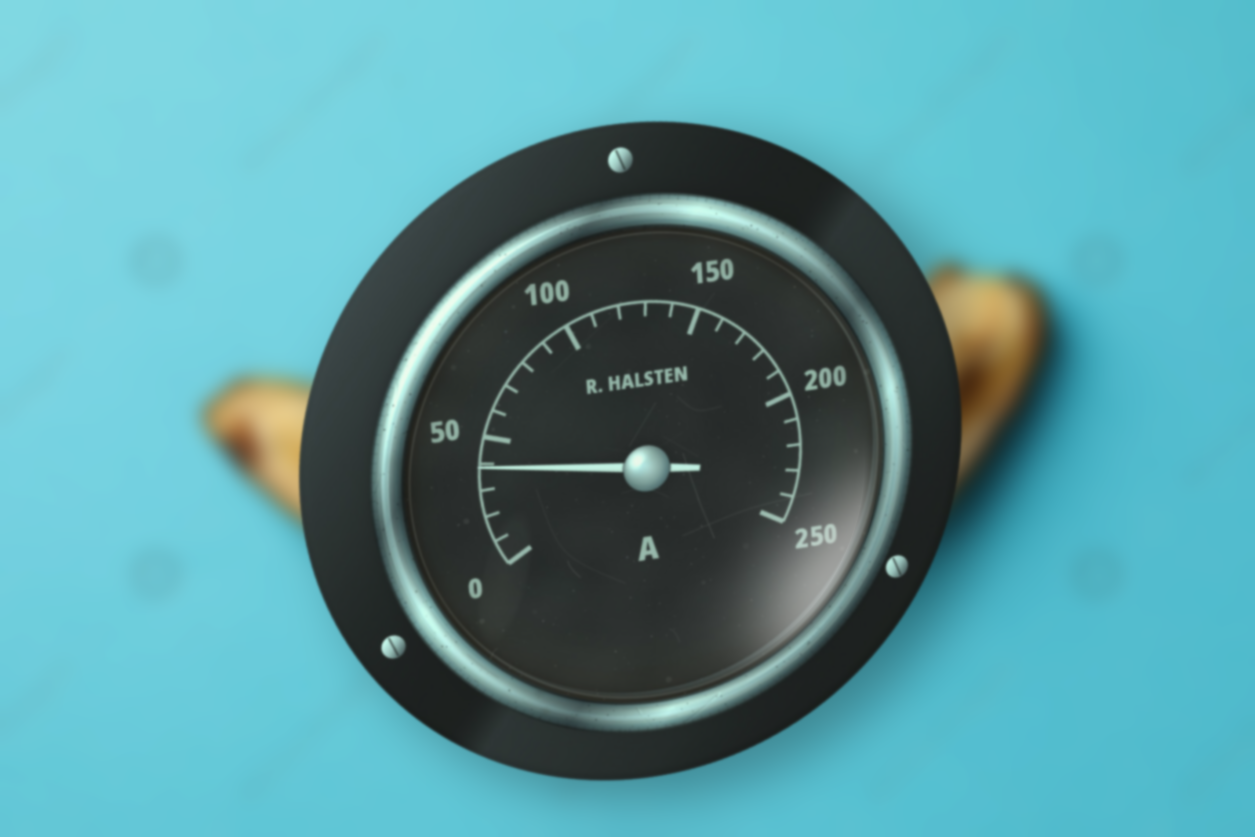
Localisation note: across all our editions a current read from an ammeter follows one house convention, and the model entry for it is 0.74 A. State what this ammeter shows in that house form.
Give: 40 A
